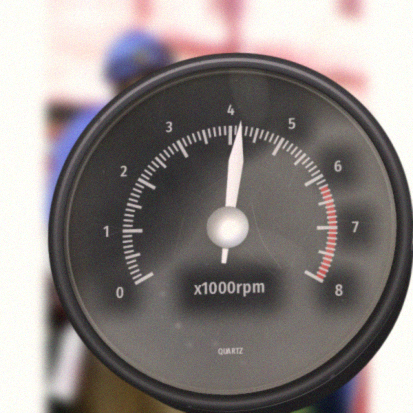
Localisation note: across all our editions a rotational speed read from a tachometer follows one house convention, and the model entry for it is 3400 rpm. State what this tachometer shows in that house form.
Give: 4200 rpm
